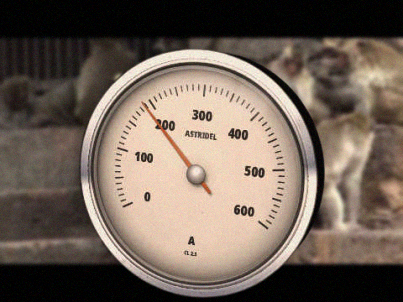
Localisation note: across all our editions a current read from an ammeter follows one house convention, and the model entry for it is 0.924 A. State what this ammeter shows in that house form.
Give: 190 A
